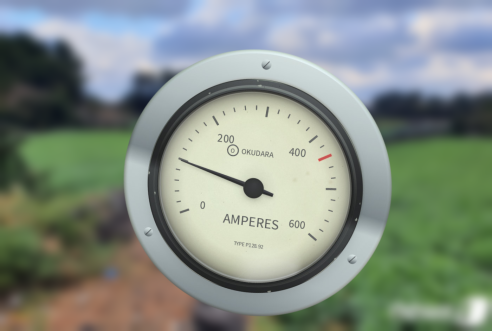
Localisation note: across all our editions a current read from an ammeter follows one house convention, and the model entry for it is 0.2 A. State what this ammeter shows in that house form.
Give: 100 A
